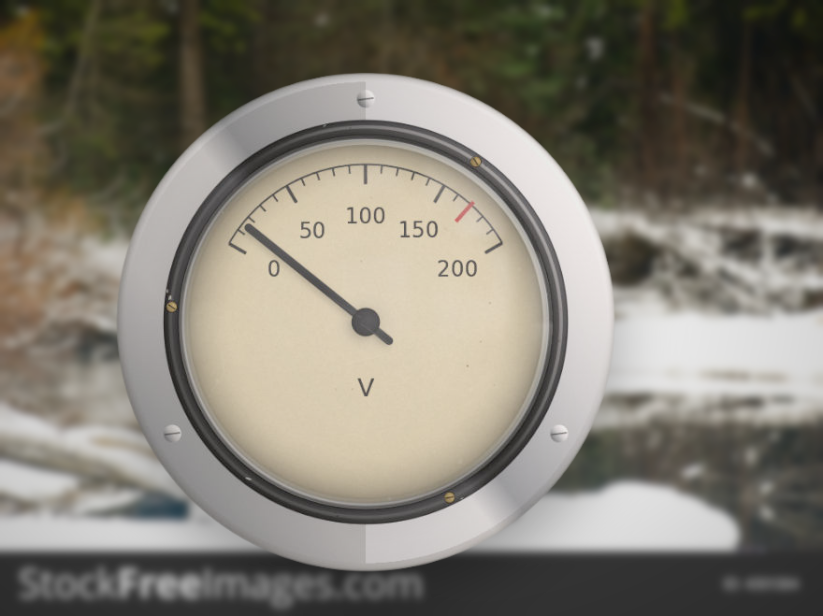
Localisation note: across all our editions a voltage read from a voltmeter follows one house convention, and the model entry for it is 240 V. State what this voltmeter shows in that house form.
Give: 15 V
